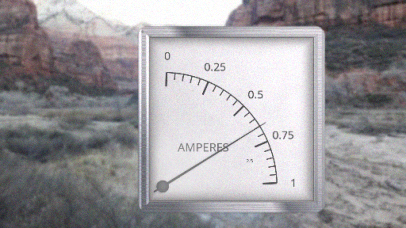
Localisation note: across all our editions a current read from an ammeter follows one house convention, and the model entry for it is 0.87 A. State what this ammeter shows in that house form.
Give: 0.65 A
